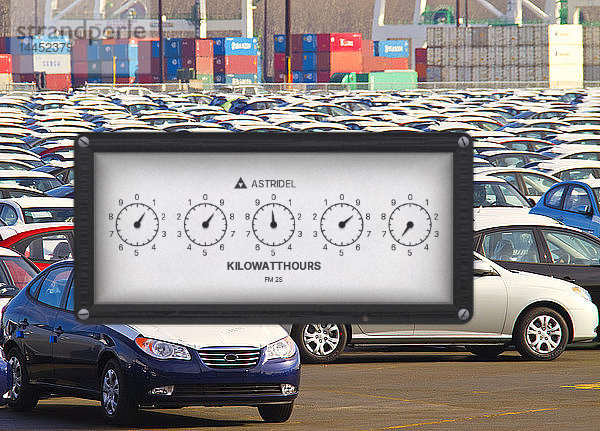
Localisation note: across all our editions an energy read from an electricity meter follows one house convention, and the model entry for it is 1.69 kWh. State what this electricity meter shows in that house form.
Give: 8986 kWh
